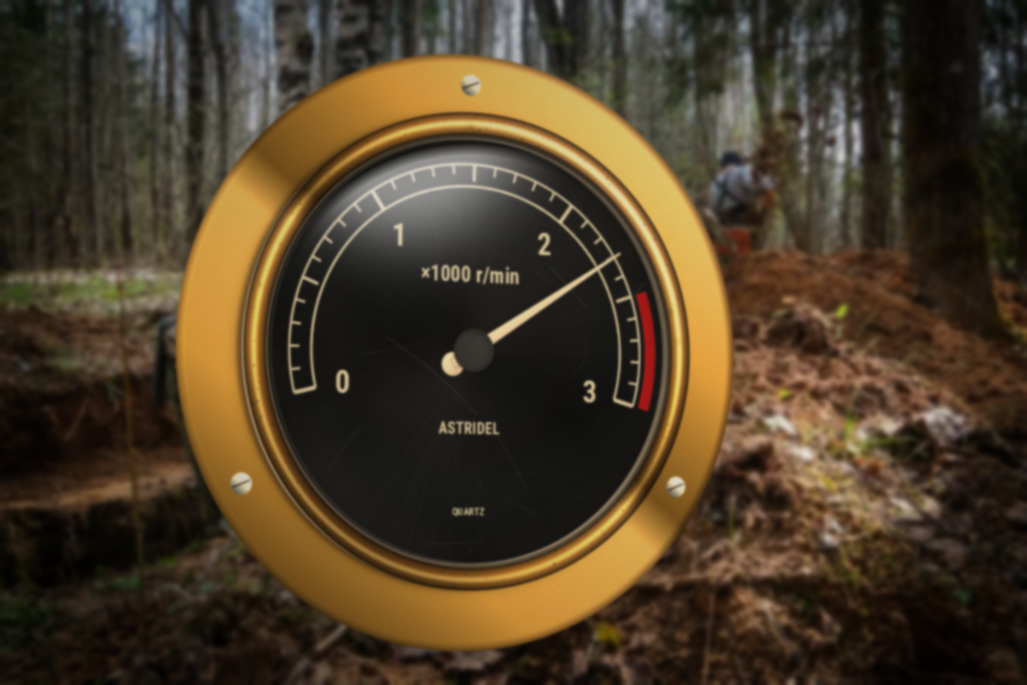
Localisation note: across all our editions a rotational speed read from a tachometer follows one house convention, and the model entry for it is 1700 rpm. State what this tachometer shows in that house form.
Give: 2300 rpm
